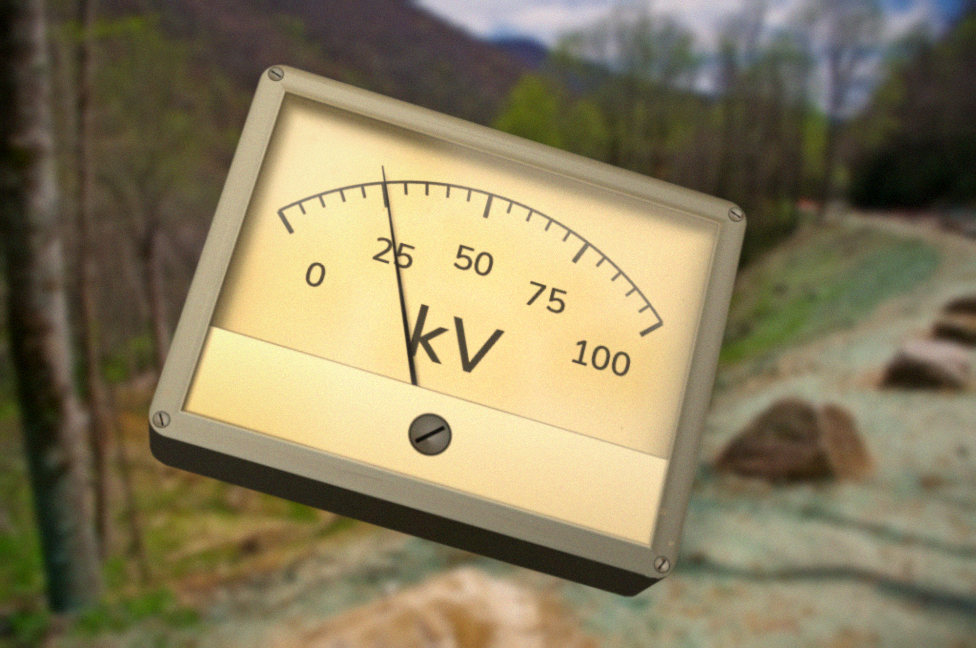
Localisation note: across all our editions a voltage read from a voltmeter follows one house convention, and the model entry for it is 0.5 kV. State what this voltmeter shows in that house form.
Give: 25 kV
